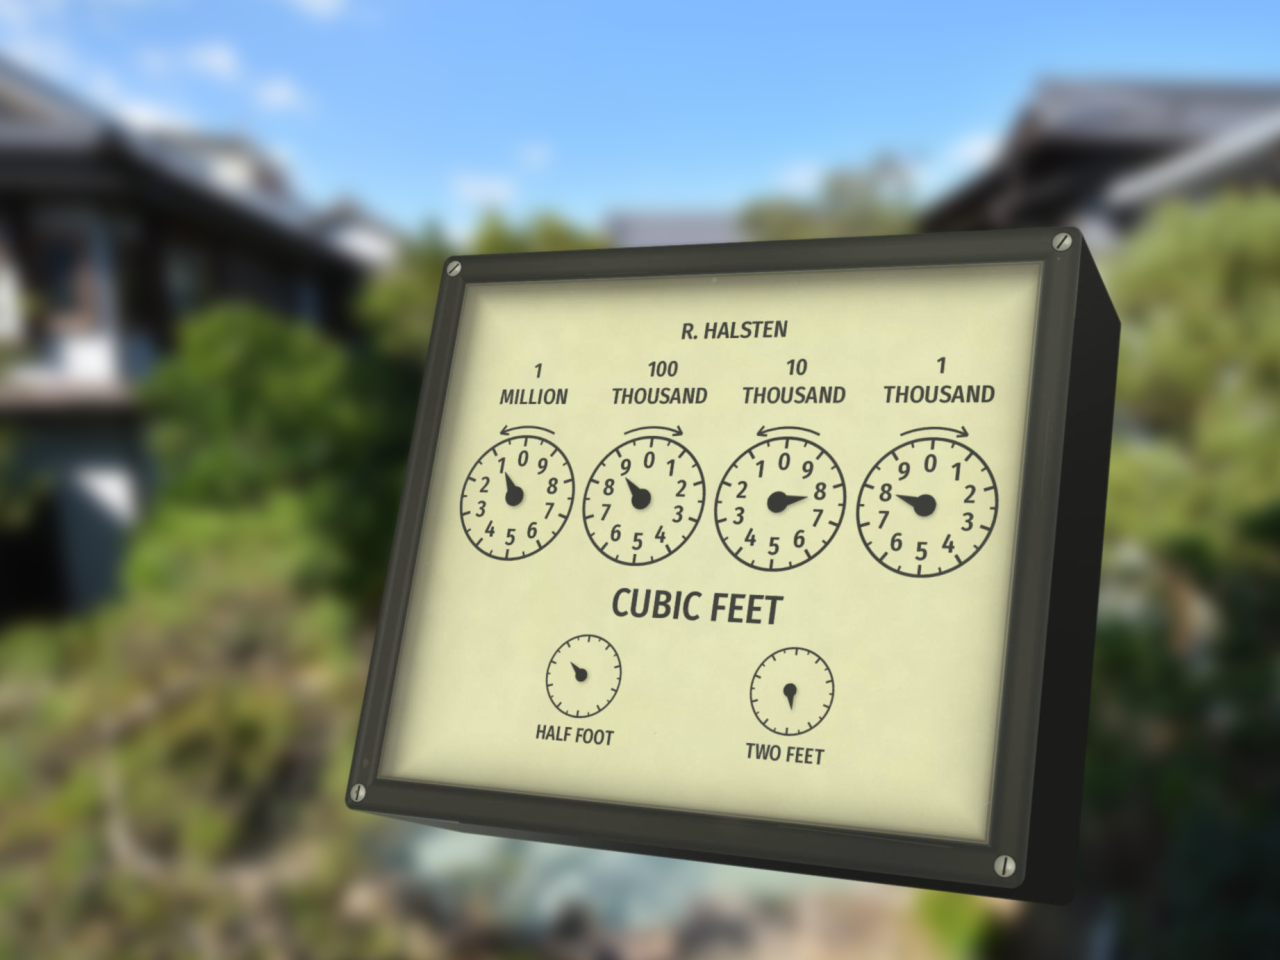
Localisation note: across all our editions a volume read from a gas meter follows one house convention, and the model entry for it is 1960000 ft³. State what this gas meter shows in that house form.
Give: 87800 ft³
